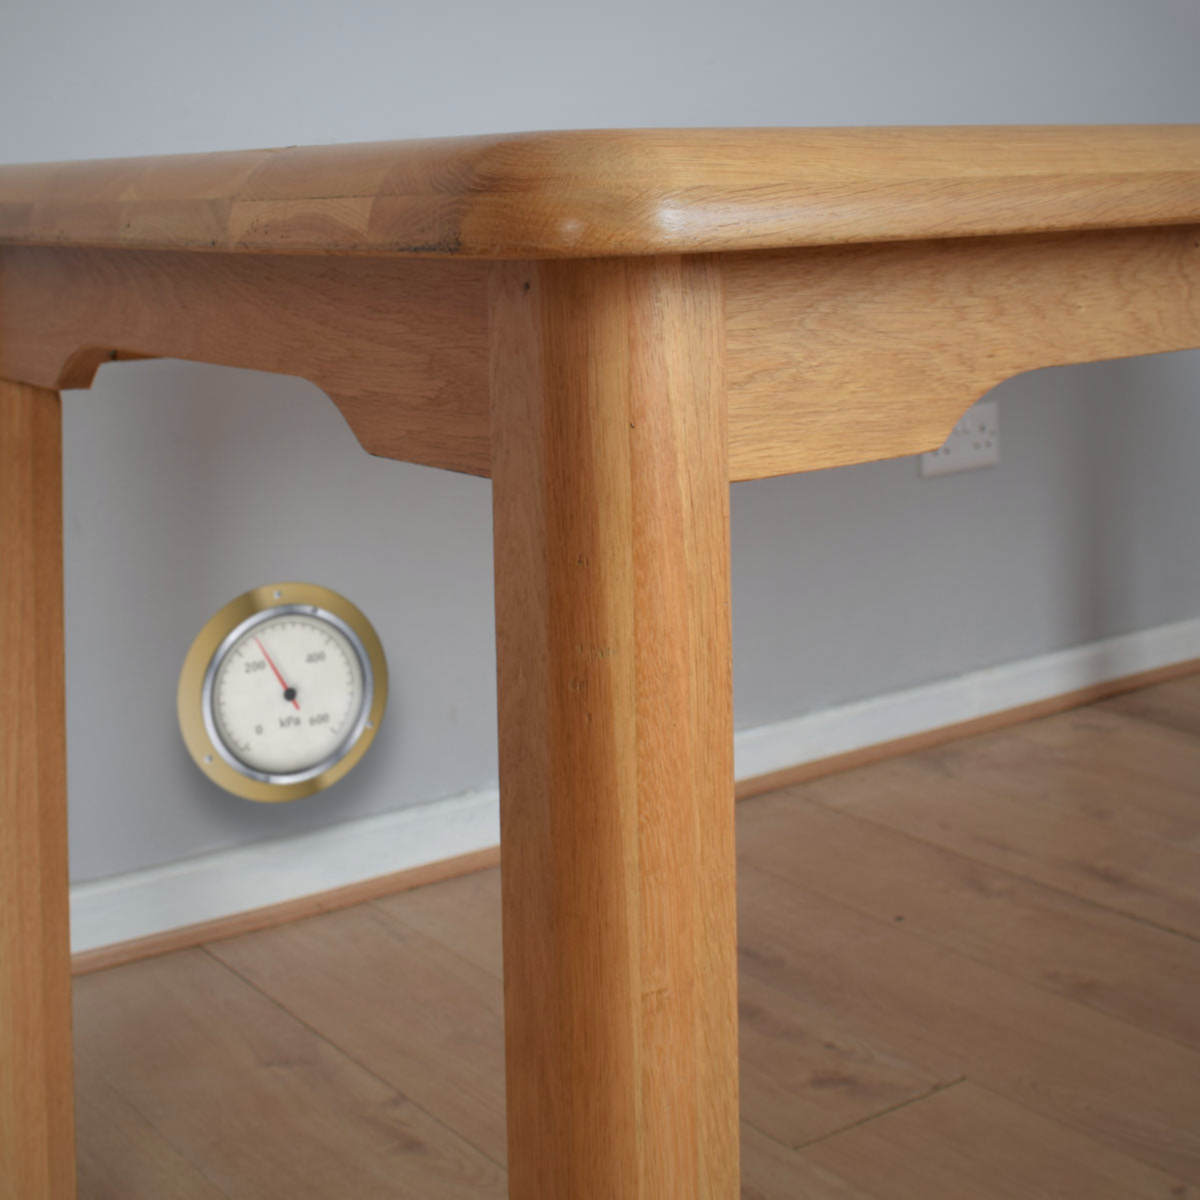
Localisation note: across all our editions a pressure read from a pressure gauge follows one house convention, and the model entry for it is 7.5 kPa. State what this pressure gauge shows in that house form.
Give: 240 kPa
